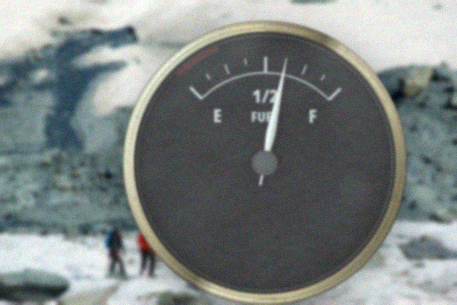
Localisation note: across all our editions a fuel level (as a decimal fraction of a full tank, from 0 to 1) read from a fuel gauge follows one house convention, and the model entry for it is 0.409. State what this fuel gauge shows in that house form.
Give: 0.625
